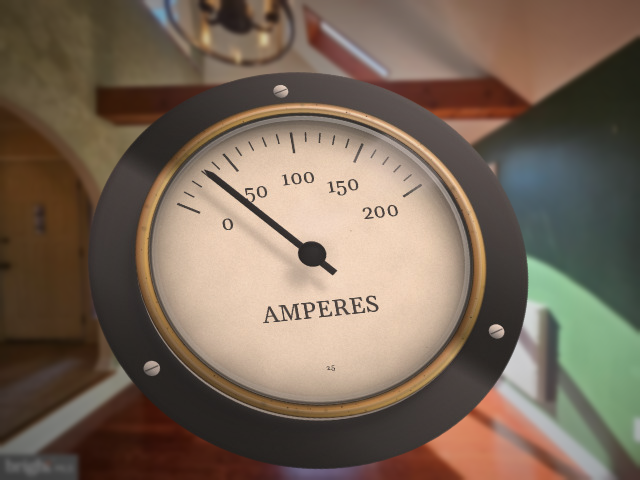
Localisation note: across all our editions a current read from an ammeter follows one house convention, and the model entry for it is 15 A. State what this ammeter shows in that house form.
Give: 30 A
